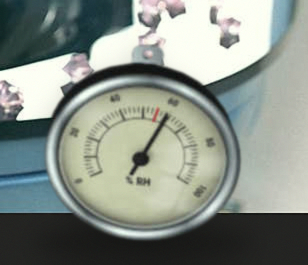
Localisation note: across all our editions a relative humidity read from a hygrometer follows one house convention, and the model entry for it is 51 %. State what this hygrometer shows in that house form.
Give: 60 %
